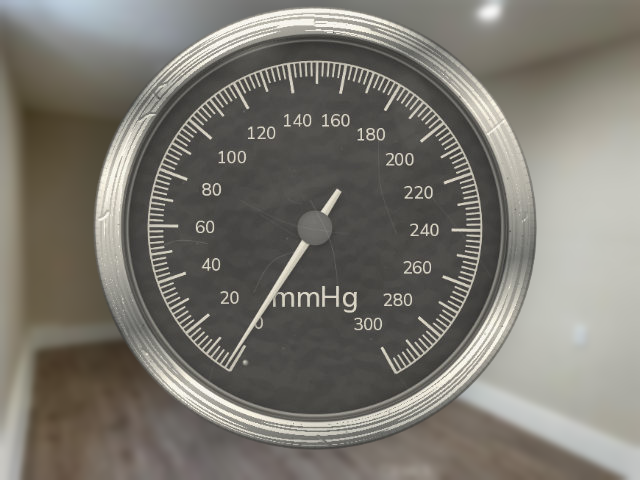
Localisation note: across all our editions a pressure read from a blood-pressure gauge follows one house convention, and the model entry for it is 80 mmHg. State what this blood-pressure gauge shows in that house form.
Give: 2 mmHg
